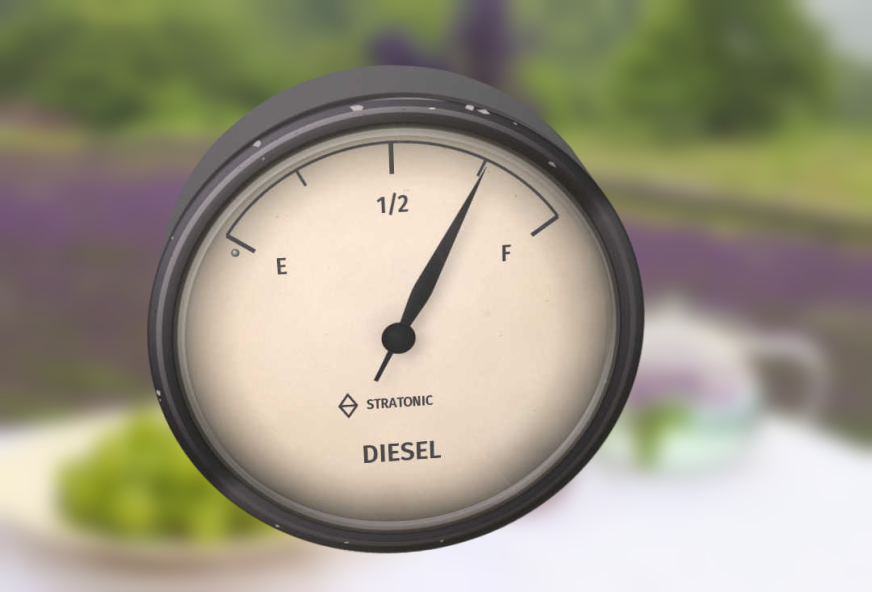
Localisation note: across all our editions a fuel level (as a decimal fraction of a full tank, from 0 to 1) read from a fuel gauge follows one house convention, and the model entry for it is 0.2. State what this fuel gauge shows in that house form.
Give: 0.75
